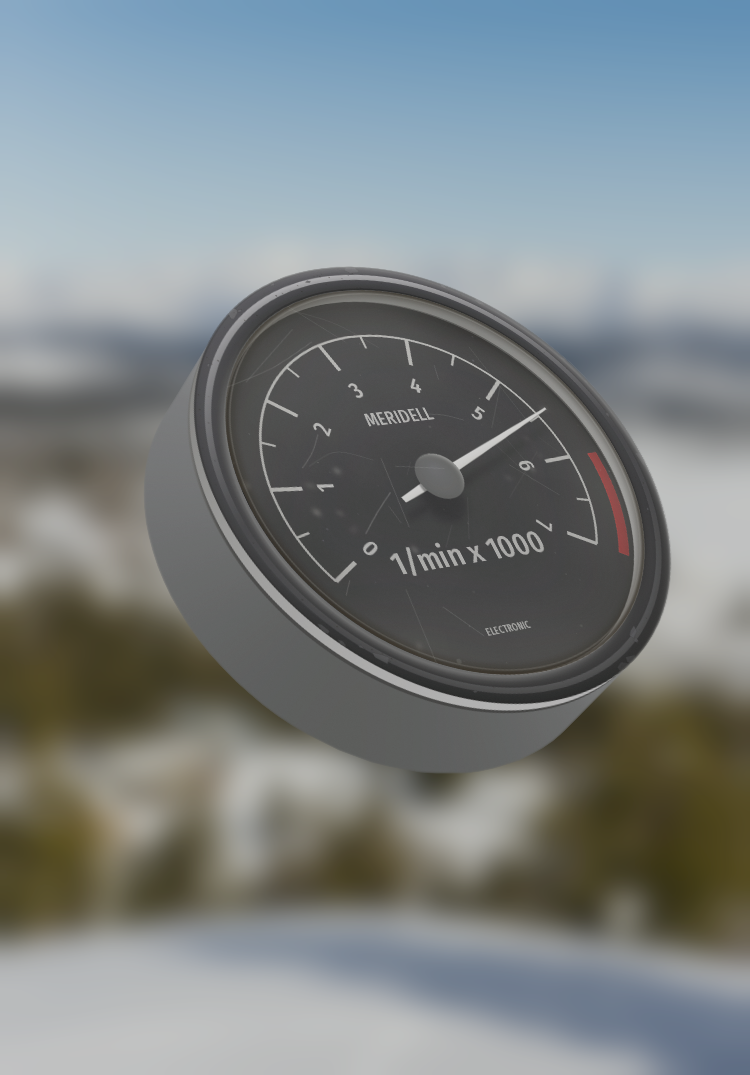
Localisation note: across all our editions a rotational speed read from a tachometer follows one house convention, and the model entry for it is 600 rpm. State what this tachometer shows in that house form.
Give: 5500 rpm
